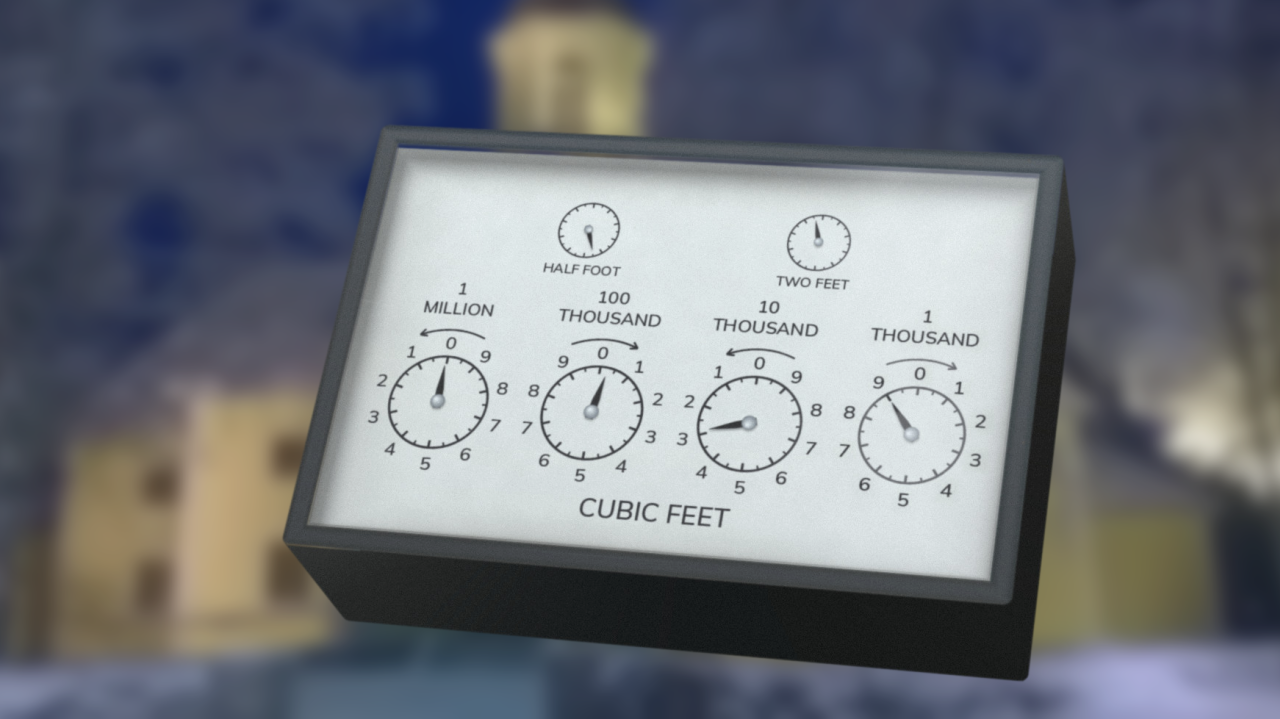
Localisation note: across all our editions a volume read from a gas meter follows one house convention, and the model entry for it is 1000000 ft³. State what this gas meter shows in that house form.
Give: 2900 ft³
